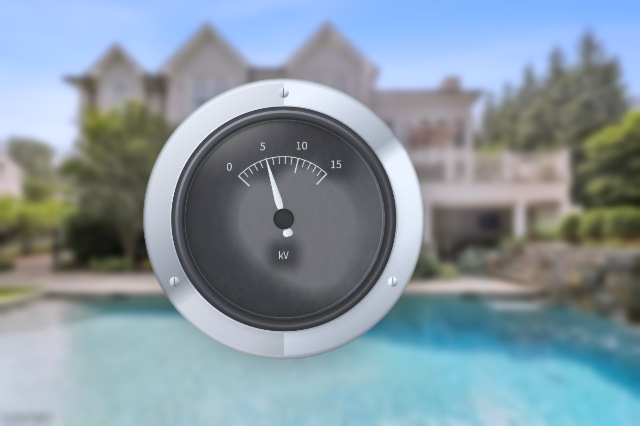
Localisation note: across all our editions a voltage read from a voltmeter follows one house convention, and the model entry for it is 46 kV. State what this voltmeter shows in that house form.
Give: 5 kV
